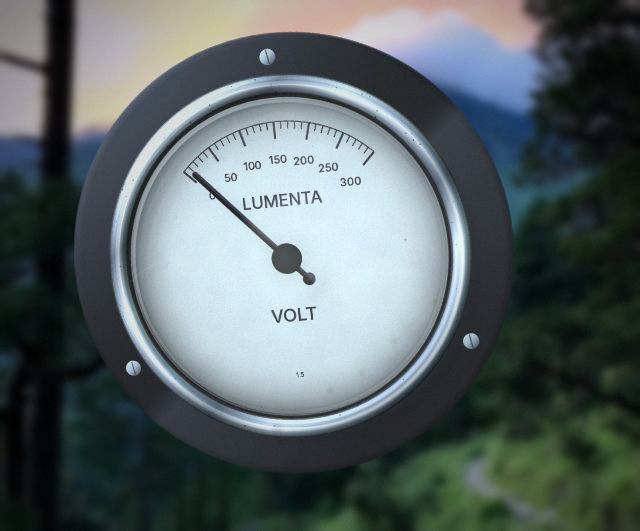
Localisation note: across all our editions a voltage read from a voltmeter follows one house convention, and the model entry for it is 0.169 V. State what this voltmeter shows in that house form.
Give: 10 V
